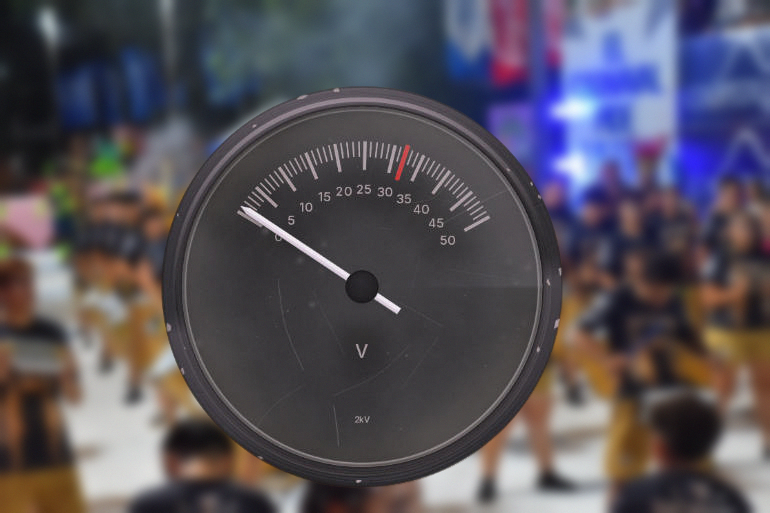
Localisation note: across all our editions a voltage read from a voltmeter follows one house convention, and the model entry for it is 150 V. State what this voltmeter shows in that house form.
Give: 1 V
